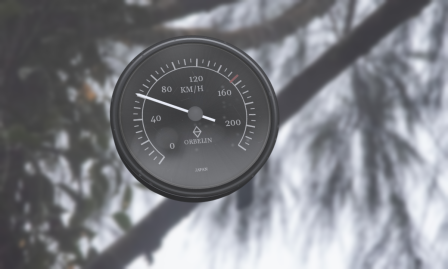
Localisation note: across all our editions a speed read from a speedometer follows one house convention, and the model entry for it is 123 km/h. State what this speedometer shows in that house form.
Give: 60 km/h
